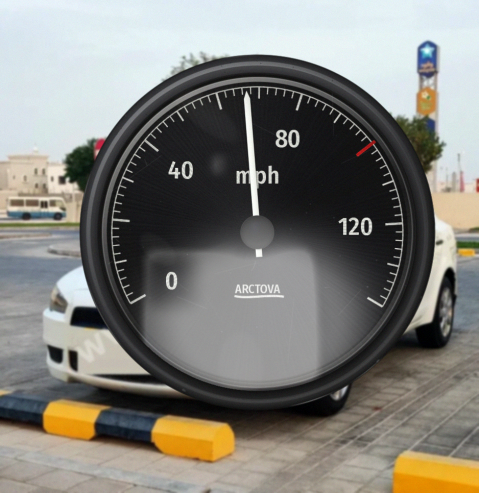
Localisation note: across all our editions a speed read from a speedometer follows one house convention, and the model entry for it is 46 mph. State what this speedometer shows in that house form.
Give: 67 mph
